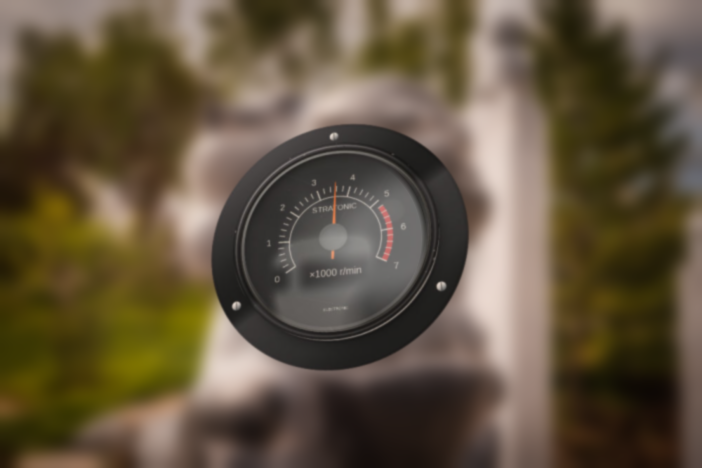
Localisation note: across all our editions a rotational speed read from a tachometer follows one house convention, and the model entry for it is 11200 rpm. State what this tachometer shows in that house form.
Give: 3600 rpm
